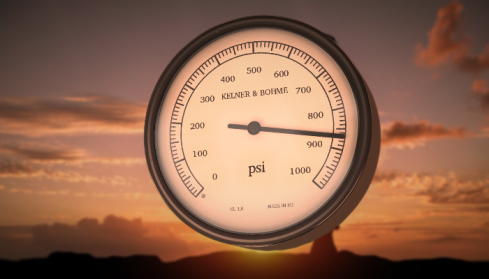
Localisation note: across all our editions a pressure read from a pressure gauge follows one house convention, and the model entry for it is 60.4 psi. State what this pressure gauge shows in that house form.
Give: 870 psi
